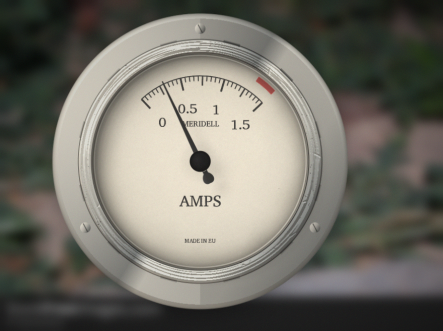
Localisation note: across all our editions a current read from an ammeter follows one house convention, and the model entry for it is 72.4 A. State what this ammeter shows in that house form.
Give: 0.3 A
